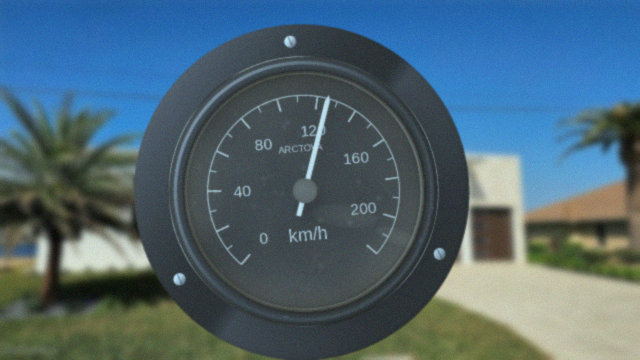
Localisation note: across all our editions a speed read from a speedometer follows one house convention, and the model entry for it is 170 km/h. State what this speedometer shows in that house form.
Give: 125 km/h
